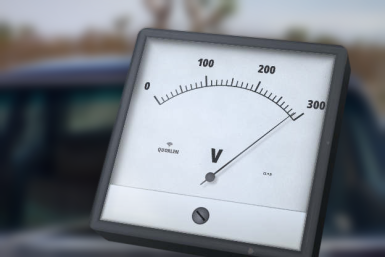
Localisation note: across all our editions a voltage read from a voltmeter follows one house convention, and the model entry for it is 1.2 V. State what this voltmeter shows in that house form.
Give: 290 V
